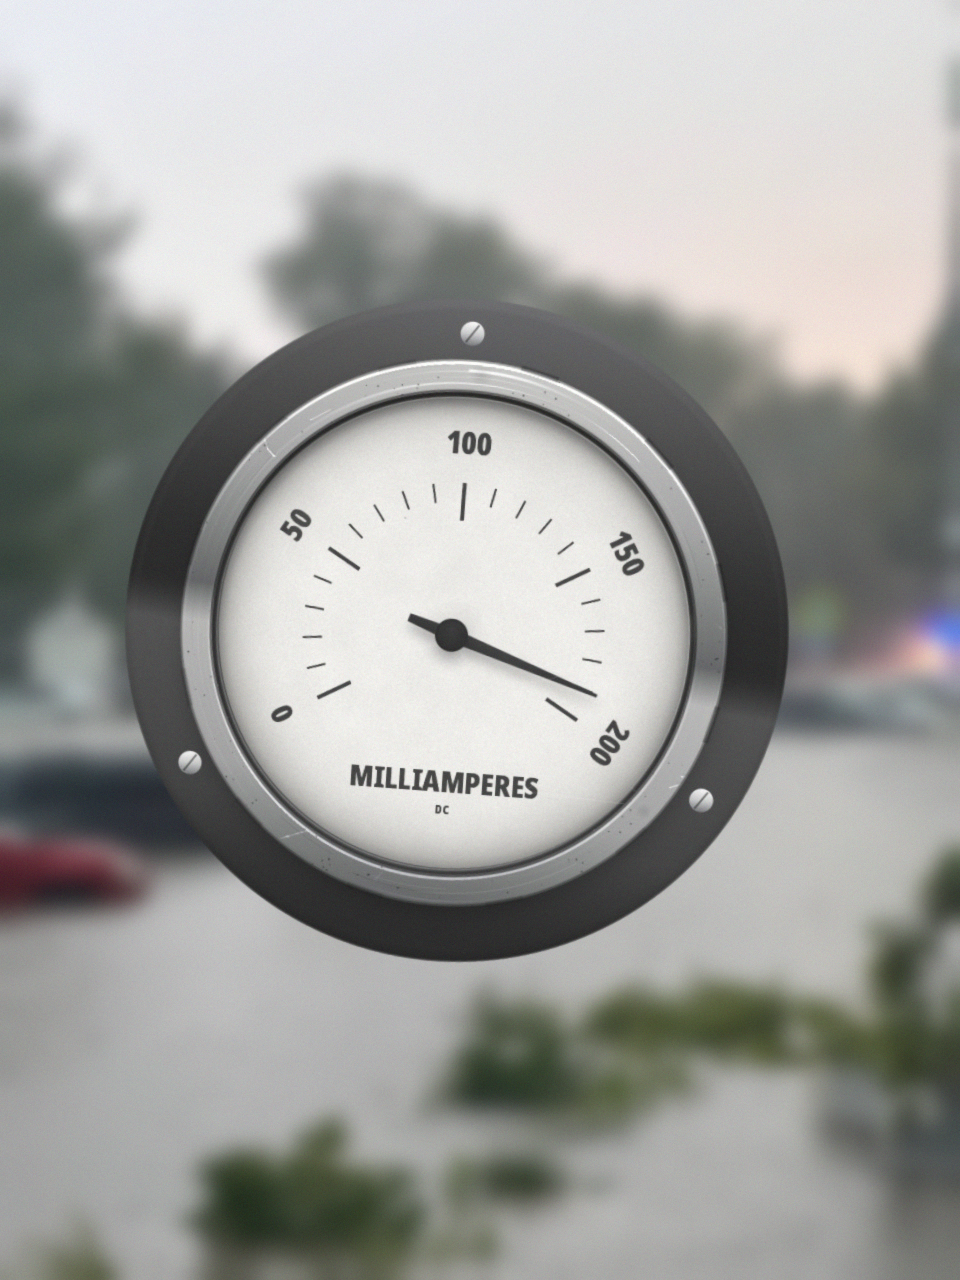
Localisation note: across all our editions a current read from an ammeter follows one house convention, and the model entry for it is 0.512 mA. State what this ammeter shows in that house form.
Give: 190 mA
